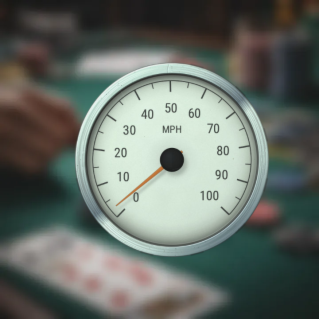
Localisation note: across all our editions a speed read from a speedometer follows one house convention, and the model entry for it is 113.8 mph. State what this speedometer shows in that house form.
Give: 2.5 mph
